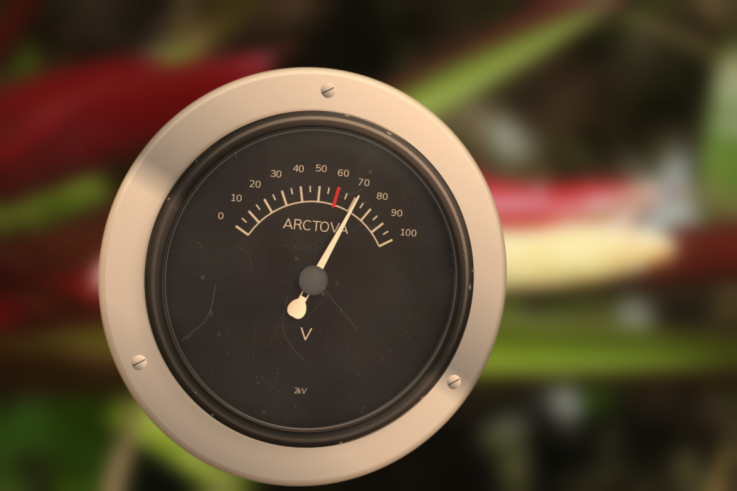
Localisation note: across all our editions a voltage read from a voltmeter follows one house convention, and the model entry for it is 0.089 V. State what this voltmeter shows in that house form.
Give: 70 V
